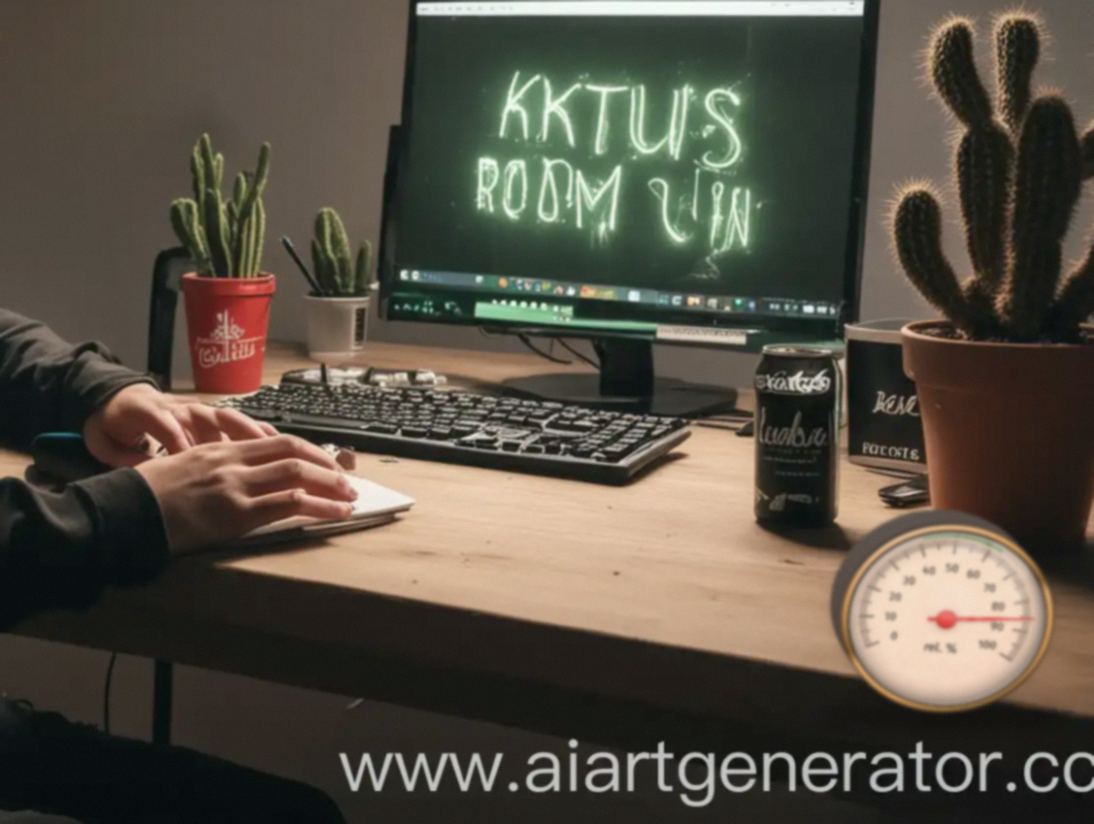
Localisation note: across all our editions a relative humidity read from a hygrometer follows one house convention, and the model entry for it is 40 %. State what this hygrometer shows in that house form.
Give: 85 %
